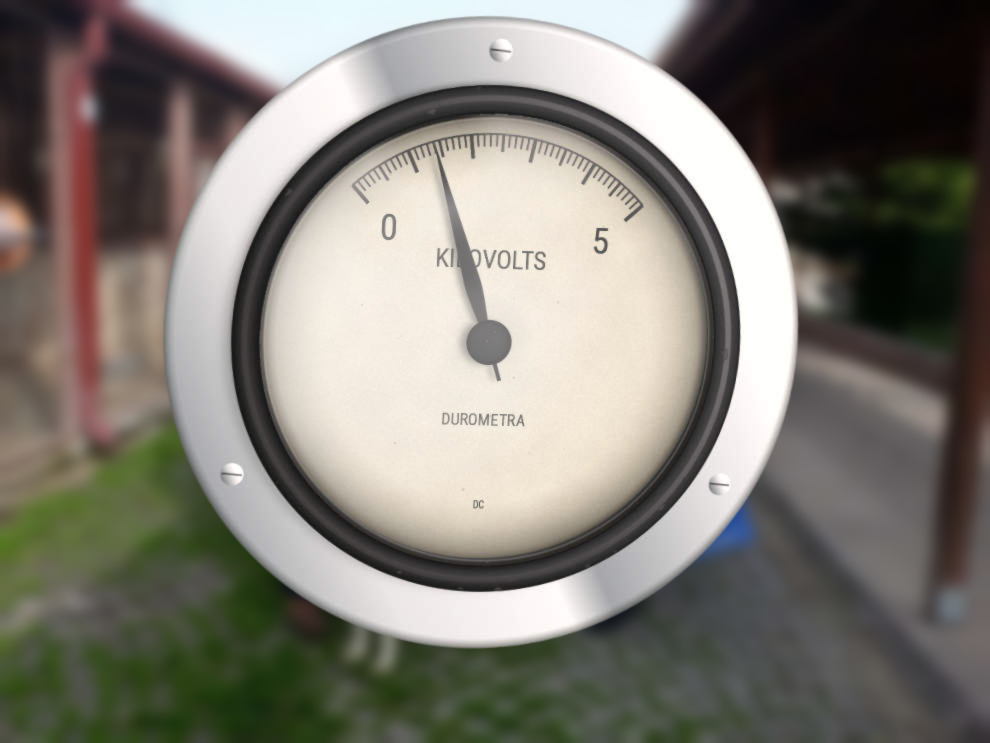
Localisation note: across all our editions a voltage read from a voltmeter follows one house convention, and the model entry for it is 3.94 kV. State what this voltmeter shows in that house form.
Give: 1.4 kV
